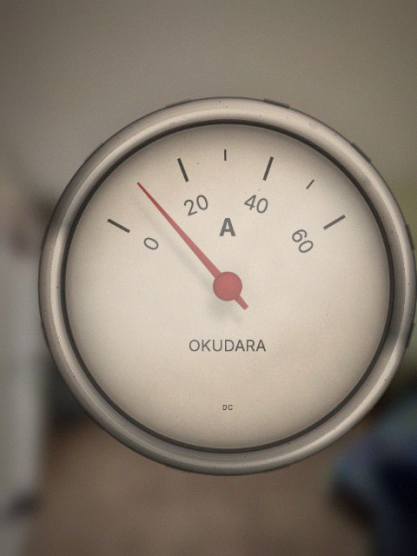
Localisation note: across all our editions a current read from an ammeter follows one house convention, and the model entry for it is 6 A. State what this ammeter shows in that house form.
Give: 10 A
